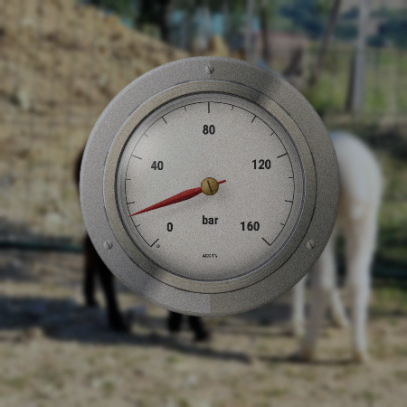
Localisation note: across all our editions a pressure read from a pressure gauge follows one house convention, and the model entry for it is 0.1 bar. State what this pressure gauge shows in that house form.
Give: 15 bar
